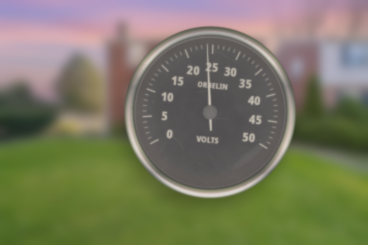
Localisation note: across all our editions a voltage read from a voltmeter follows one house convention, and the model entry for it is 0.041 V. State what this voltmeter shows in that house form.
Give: 24 V
